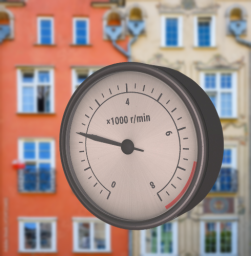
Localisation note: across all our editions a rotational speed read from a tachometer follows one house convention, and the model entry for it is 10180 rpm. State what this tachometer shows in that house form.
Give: 2000 rpm
